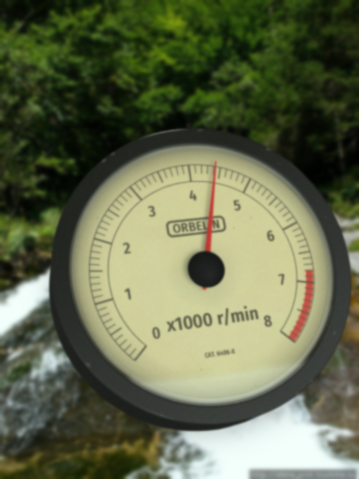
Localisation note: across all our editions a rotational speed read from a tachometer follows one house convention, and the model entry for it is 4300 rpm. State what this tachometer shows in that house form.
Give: 4400 rpm
